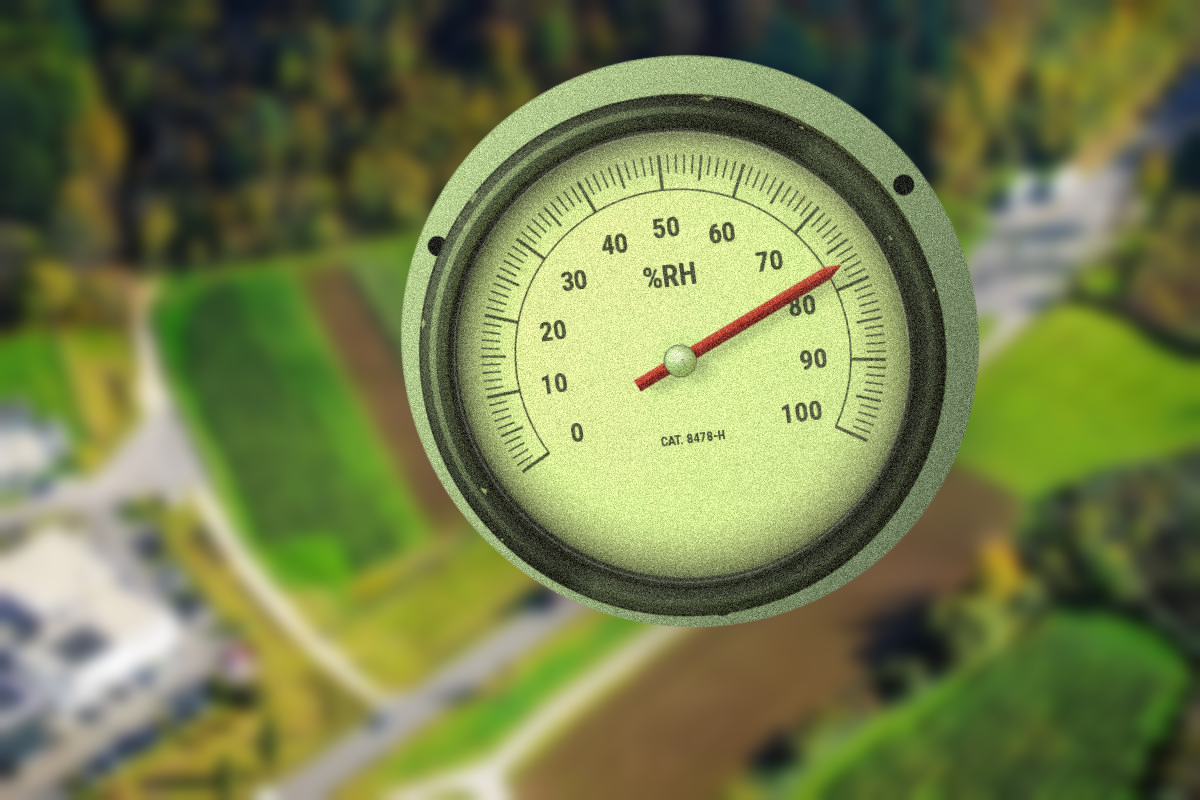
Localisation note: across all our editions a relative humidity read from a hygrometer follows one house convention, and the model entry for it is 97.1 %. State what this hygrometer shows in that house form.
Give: 77 %
